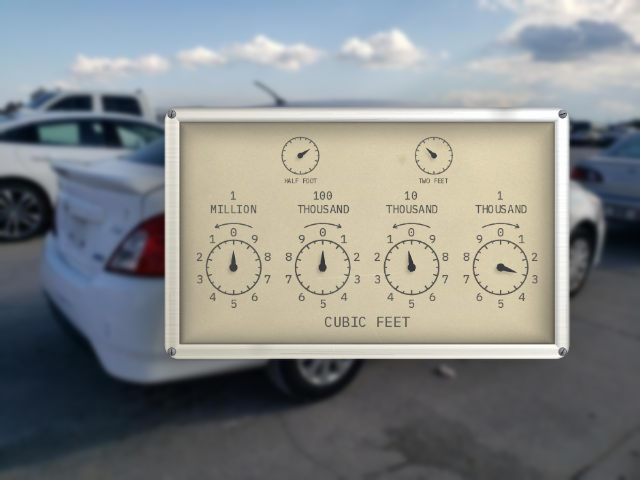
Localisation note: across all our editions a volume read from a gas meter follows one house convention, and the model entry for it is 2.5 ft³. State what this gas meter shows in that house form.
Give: 300 ft³
